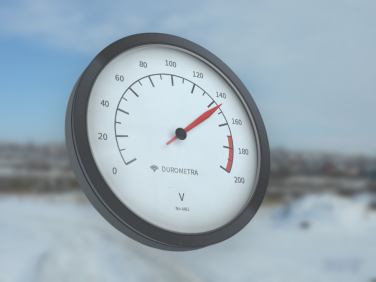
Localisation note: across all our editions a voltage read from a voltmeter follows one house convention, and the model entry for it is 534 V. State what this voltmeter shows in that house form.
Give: 145 V
